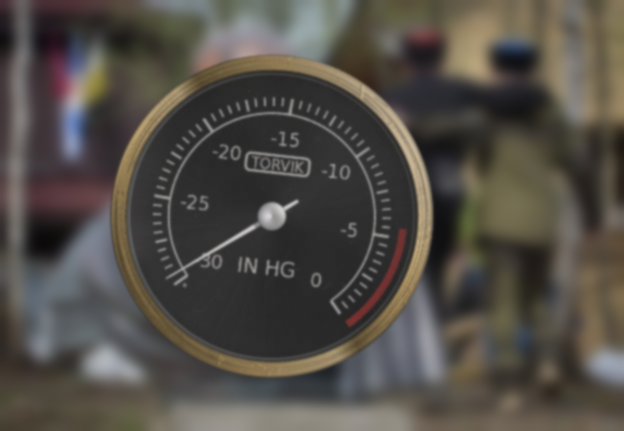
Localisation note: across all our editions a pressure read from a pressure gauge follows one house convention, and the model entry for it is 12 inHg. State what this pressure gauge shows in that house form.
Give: -29.5 inHg
